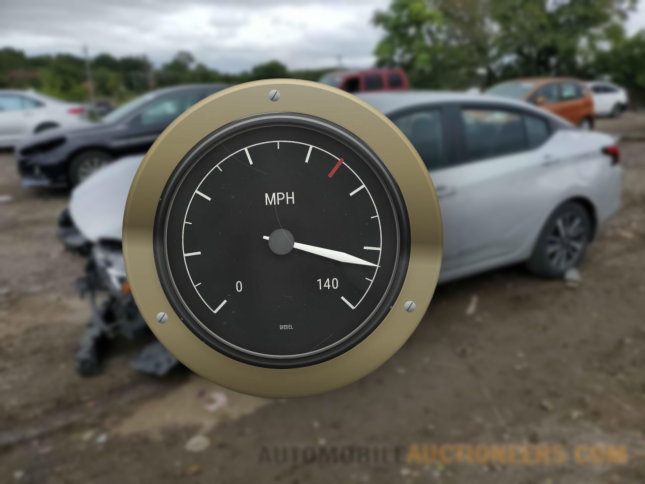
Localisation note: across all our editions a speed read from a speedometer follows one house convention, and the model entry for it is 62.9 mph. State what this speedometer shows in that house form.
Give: 125 mph
